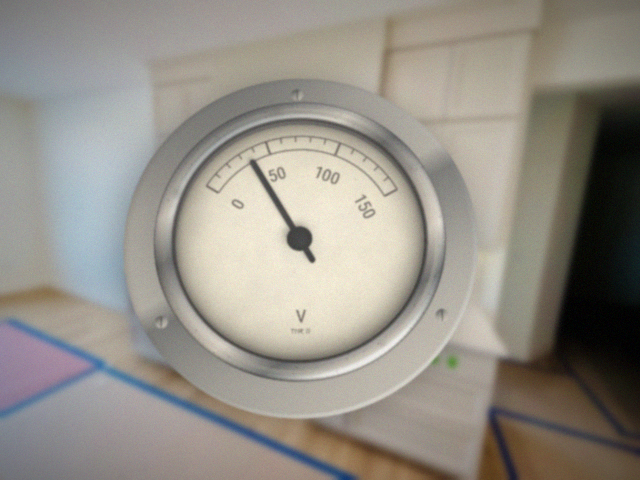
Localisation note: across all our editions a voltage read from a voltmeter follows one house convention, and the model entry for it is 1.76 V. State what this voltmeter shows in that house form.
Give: 35 V
